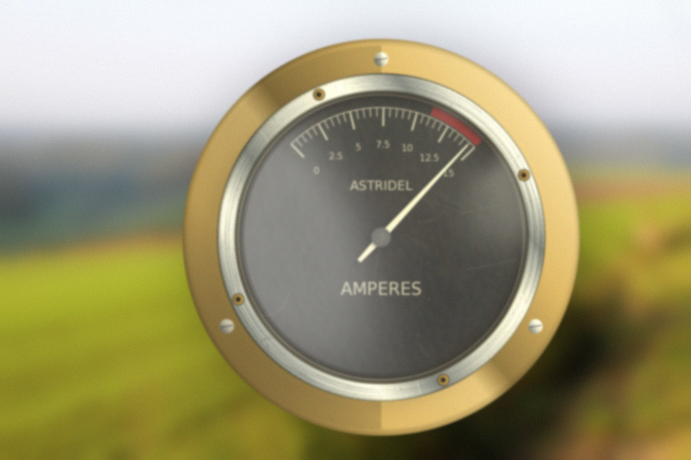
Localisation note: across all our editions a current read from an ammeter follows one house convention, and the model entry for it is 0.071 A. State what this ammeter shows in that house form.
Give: 14.5 A
